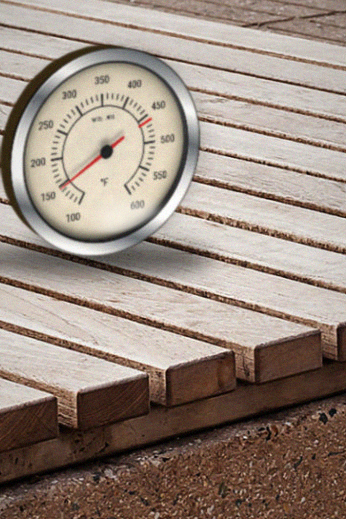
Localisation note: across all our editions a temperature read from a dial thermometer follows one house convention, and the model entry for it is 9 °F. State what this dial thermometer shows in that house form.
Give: 150 °F
